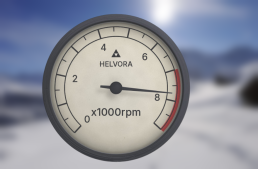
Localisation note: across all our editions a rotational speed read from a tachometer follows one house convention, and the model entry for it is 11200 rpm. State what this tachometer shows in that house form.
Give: 7750 rpm
